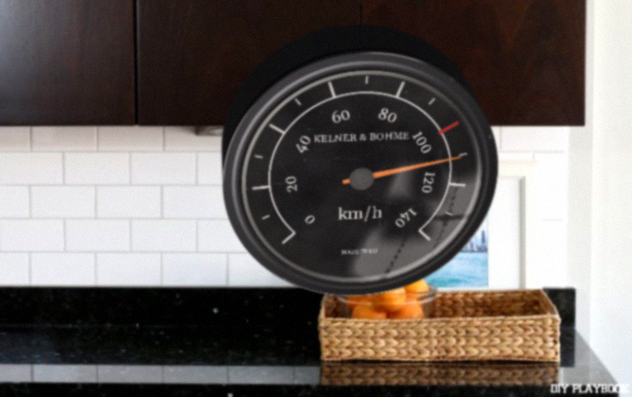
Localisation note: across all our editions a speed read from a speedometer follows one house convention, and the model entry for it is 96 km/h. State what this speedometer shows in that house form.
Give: 110 km/h
